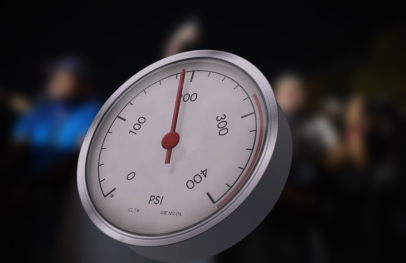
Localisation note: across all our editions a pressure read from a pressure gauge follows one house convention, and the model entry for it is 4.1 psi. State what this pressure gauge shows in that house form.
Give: 190 psi
